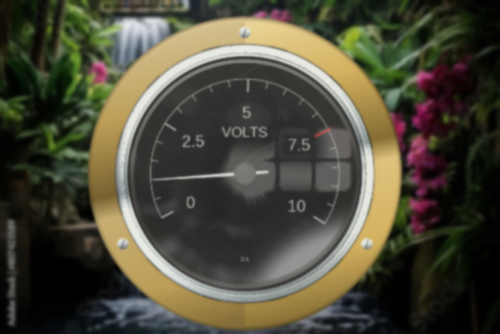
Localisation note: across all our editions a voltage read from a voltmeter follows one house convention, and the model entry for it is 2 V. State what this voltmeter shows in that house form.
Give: 1 V
